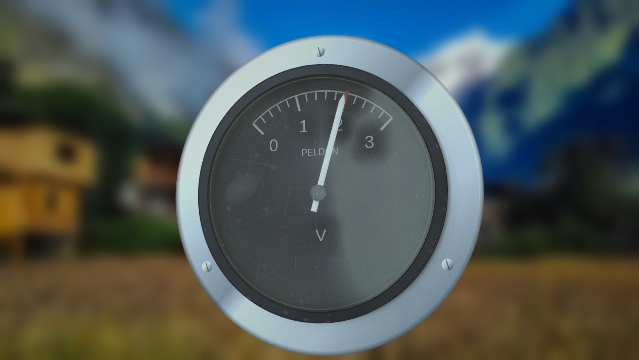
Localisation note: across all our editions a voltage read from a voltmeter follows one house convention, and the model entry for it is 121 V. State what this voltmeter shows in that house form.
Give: 2 V
